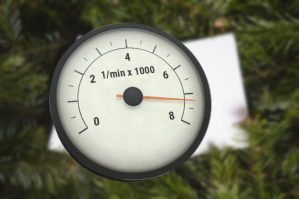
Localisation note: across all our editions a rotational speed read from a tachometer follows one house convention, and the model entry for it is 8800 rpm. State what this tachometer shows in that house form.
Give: 7250 rpm
